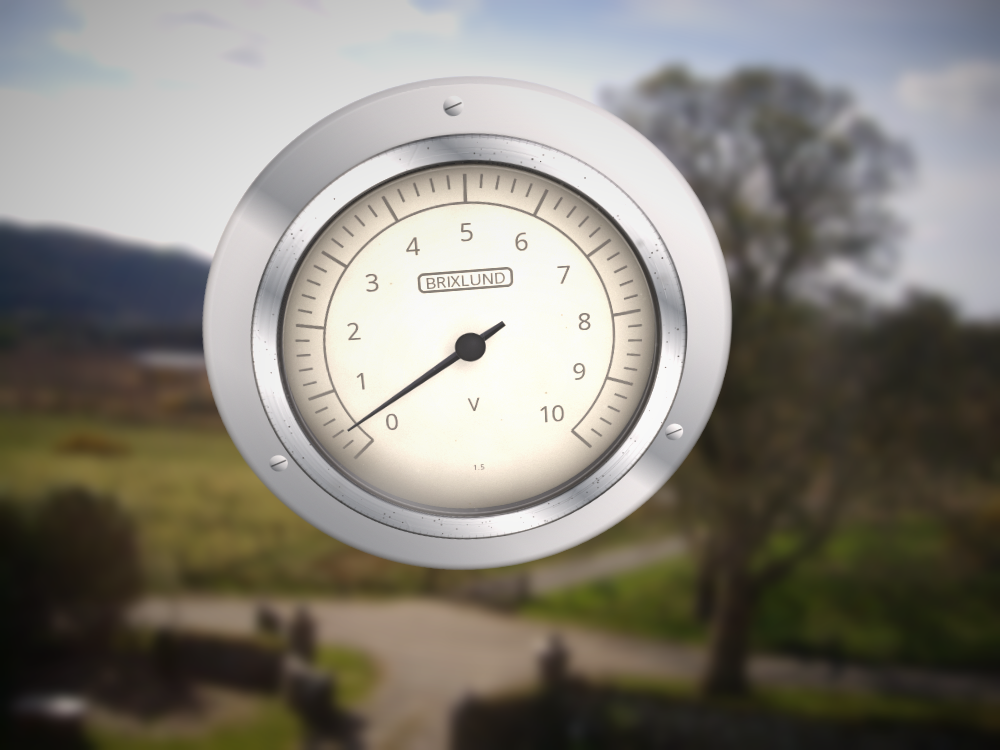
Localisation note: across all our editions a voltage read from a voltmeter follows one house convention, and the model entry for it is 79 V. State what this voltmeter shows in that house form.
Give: 0.4 V
